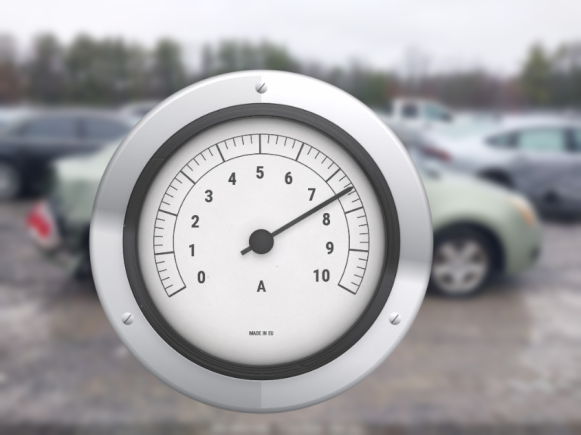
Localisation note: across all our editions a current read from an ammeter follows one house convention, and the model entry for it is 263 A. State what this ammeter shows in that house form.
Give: 7.5 A
